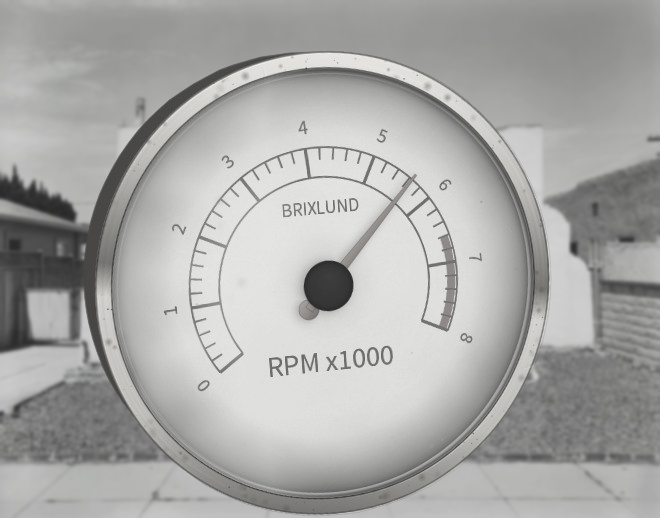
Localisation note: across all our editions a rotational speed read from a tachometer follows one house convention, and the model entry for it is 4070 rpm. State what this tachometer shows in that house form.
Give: 5600 rpm
